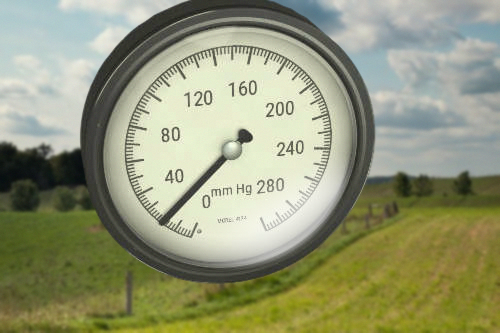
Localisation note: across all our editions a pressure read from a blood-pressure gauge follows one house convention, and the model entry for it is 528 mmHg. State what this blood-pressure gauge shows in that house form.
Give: 20 mmHg
